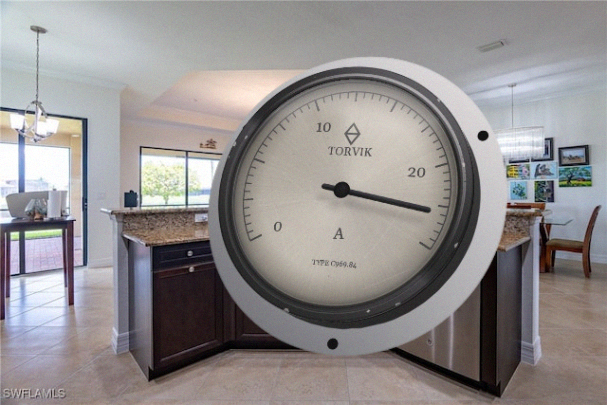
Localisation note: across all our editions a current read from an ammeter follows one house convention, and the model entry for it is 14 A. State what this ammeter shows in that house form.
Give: 23 A
